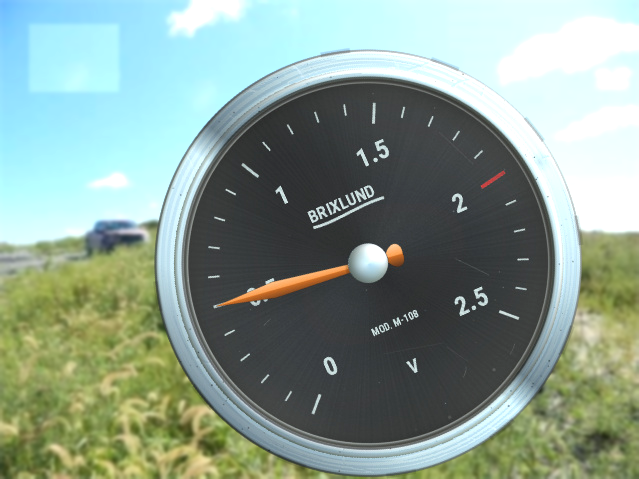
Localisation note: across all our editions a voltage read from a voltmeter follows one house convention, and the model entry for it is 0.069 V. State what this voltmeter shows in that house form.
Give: 0.5 V
